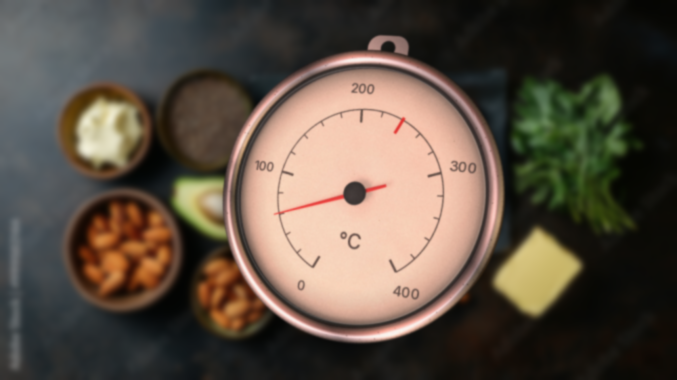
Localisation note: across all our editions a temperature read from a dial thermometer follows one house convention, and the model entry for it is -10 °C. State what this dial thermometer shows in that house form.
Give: 60 °C
